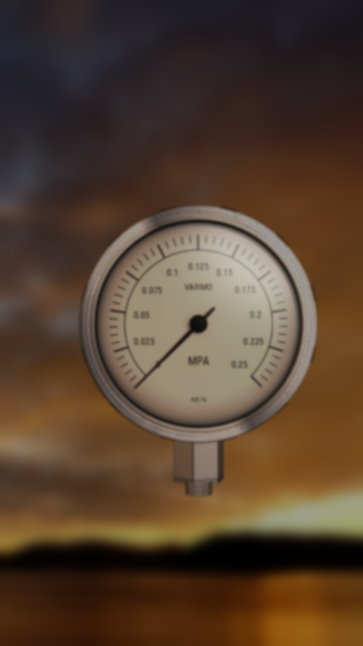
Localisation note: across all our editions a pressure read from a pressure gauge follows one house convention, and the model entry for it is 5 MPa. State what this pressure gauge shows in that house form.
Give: 0 MPa
